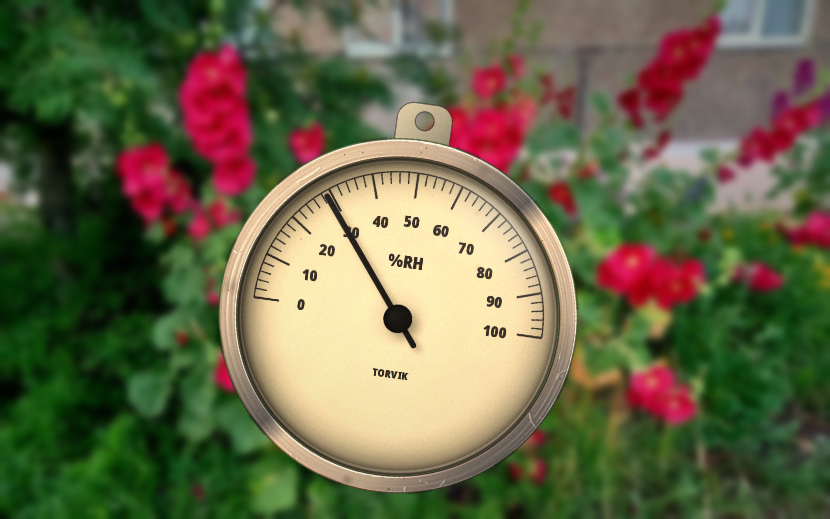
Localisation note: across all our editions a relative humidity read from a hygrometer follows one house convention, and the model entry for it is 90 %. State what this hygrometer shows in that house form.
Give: 29 %
